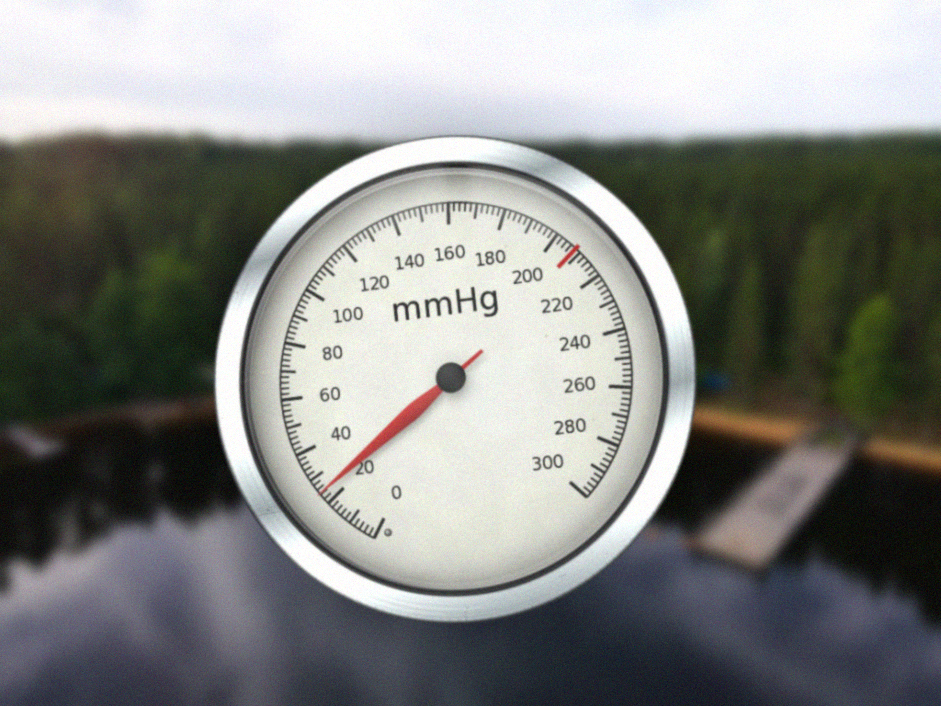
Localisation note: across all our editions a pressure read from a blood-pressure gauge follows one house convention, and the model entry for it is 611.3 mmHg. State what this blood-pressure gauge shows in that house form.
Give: 24 mmHg
